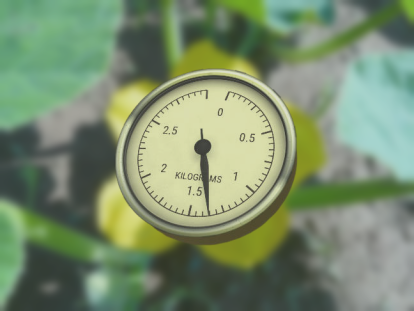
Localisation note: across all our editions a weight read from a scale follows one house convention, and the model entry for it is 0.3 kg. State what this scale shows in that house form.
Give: 1.35 kg
